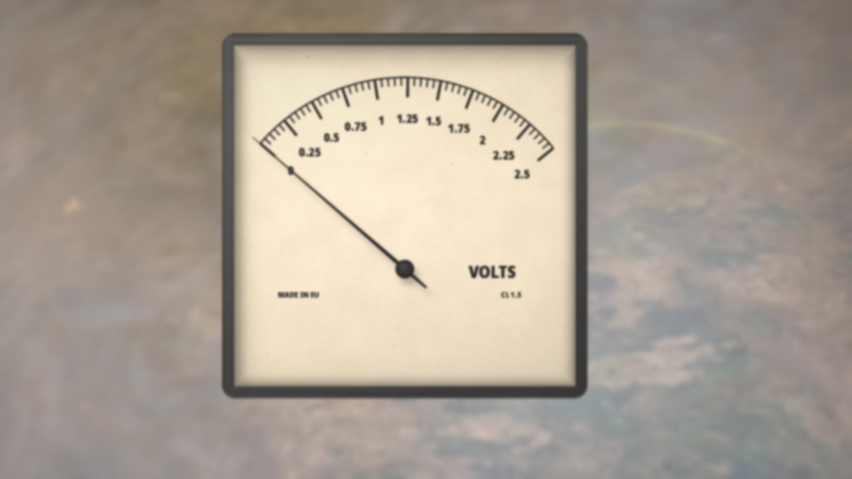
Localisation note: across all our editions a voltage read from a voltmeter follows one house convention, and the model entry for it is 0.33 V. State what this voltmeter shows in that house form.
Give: 0 V
